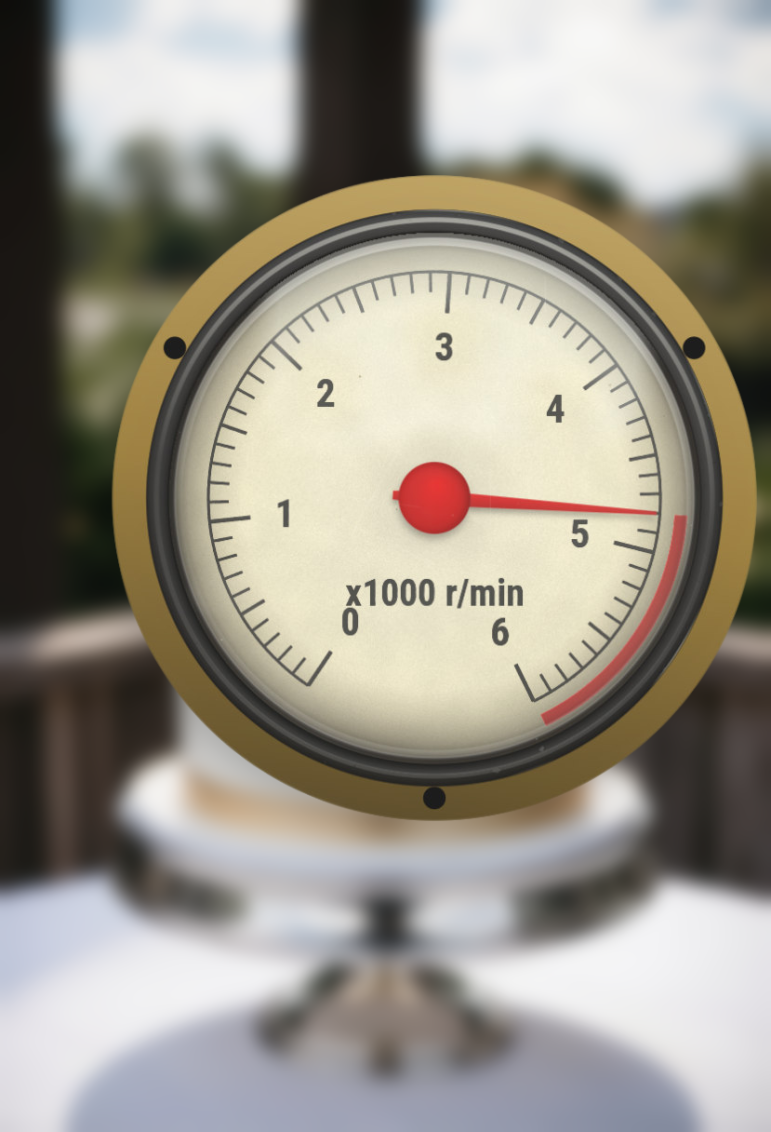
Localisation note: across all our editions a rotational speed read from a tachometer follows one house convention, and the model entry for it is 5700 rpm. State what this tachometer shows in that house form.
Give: 4800 rpm
